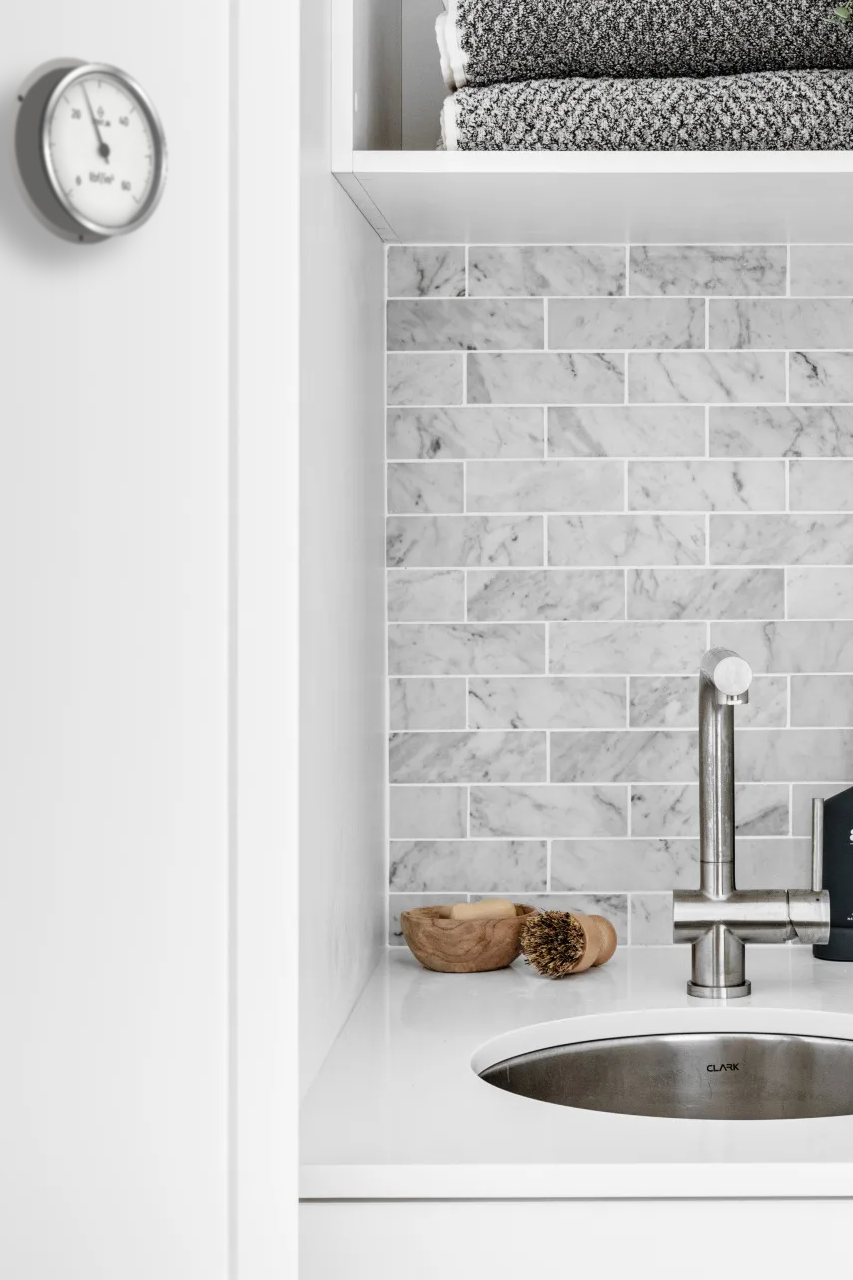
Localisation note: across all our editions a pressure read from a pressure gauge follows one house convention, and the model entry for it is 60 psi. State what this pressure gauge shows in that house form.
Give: 25 psi
